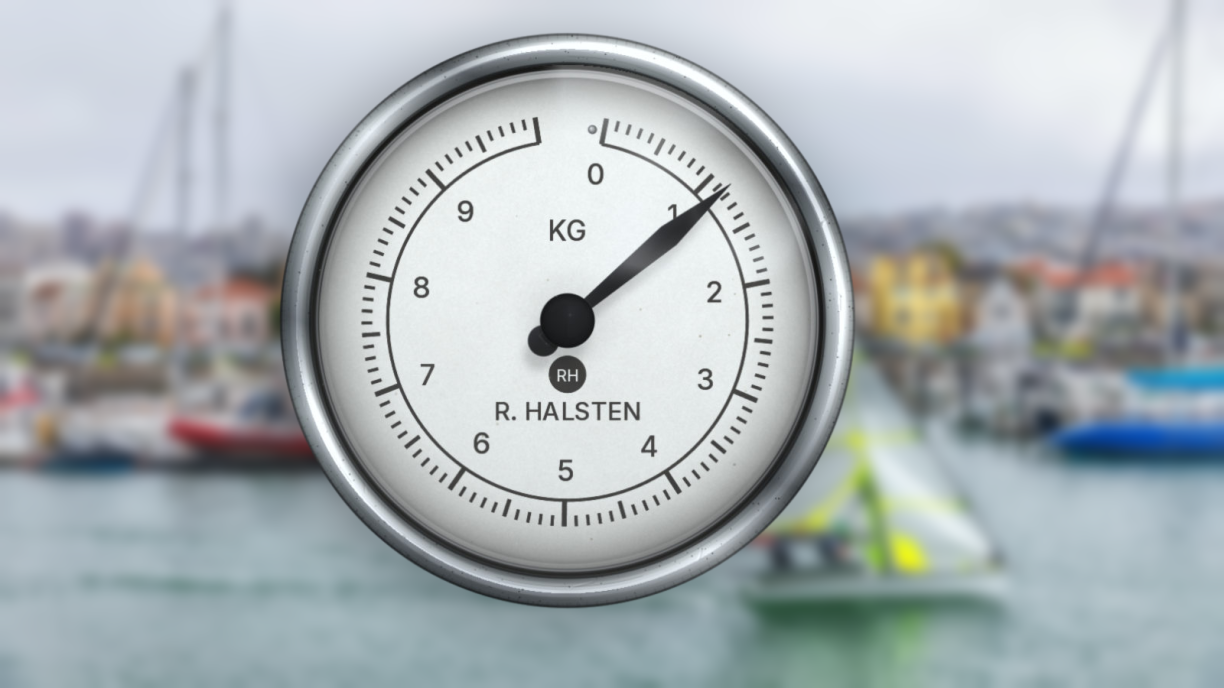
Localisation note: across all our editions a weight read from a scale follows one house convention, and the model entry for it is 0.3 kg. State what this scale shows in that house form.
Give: 1.15 kg
